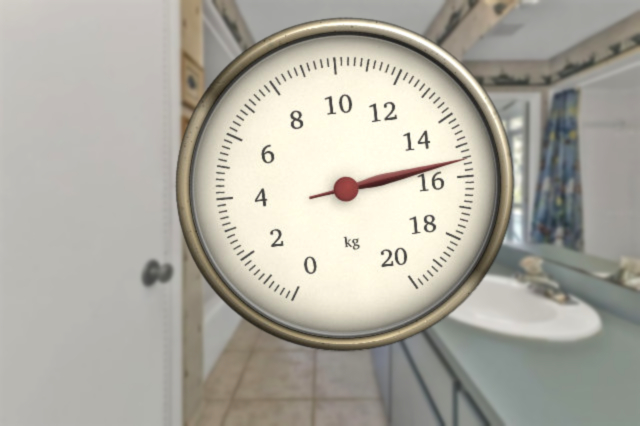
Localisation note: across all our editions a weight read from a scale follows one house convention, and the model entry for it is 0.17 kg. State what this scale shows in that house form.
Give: 15.4 kg
